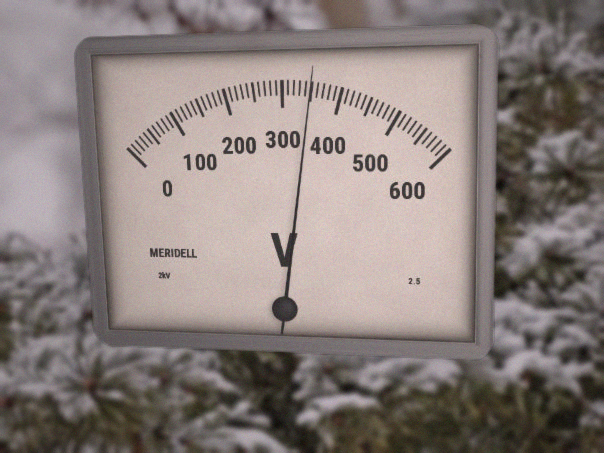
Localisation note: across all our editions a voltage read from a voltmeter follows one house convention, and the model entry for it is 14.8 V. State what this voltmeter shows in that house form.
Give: 350 V
